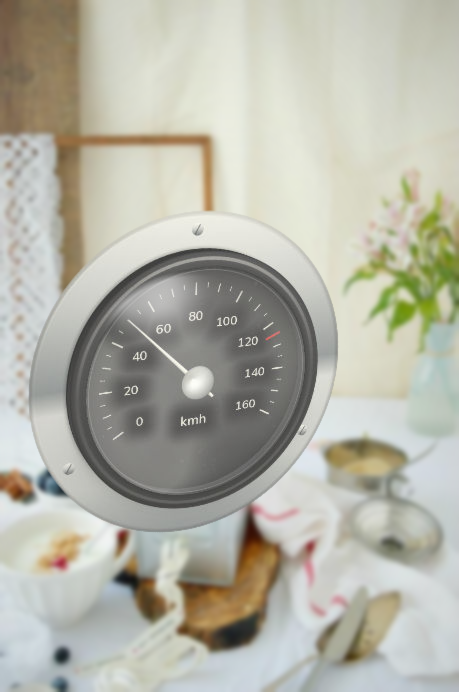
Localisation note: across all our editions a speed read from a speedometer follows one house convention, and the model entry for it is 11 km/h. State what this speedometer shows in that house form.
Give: 50 km/h
